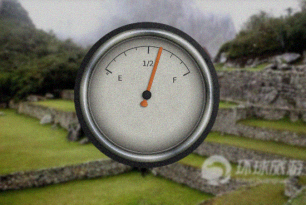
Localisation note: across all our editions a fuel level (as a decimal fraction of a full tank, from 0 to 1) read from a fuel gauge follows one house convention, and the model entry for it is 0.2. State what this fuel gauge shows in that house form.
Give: 0.625
